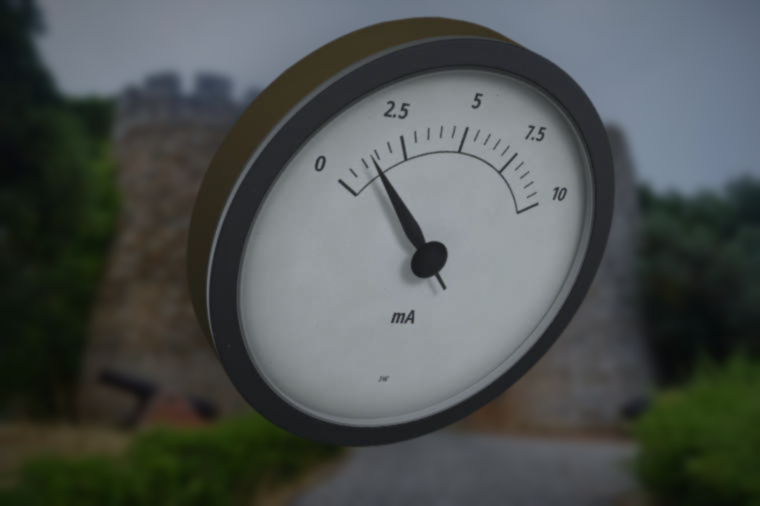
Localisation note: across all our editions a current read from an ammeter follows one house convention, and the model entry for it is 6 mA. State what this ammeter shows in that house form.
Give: 1.25 mA
